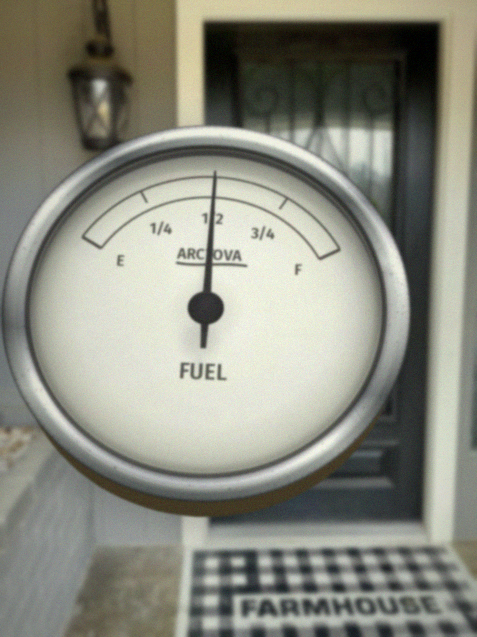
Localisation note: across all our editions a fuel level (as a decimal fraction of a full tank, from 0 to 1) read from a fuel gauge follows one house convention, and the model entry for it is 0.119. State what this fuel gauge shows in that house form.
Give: 0.5
